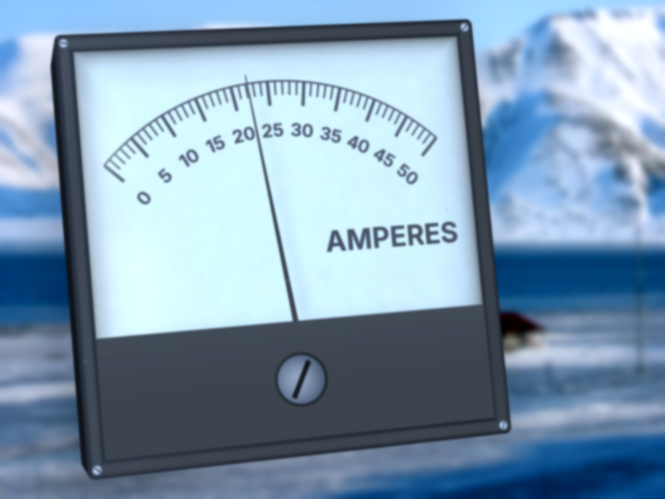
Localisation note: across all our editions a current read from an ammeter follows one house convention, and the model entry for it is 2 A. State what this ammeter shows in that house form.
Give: 22 A
